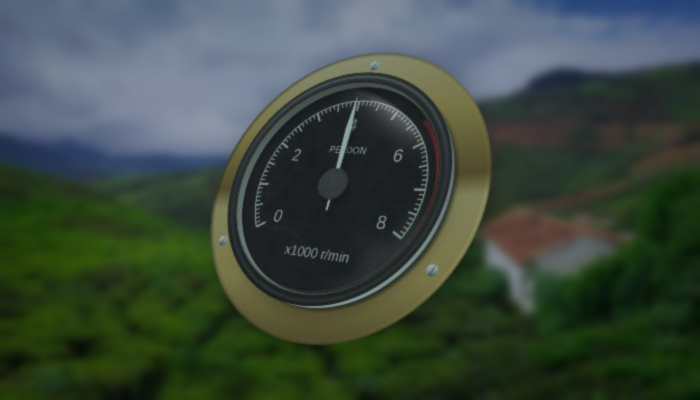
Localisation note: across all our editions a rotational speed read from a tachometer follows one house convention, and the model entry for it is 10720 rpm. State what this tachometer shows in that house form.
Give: 4000 rpm
